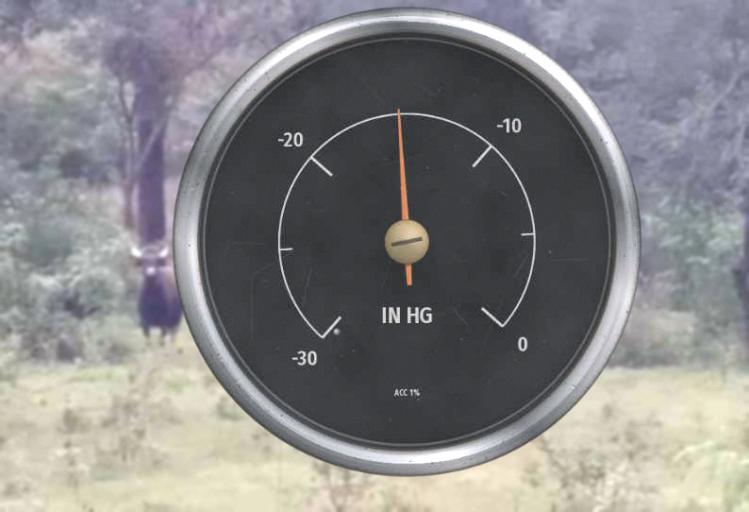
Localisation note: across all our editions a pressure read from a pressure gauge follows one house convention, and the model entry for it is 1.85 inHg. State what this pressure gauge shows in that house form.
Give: -15 inHg
